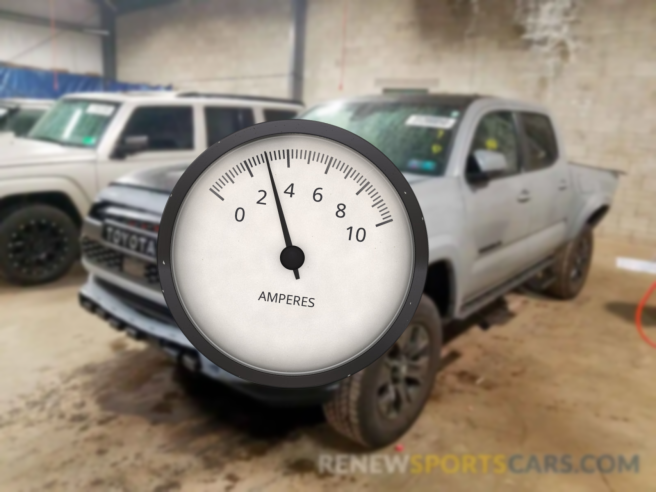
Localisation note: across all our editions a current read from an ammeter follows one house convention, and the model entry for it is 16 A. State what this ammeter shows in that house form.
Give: 3 A
